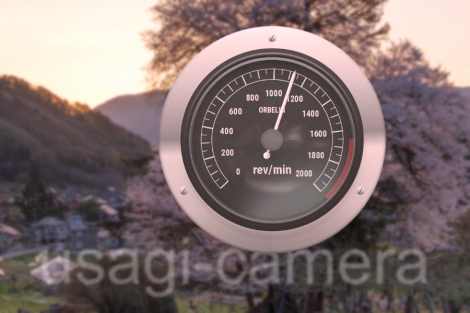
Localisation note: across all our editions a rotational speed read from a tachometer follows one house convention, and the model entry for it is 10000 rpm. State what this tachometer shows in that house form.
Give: 1125 rpm
